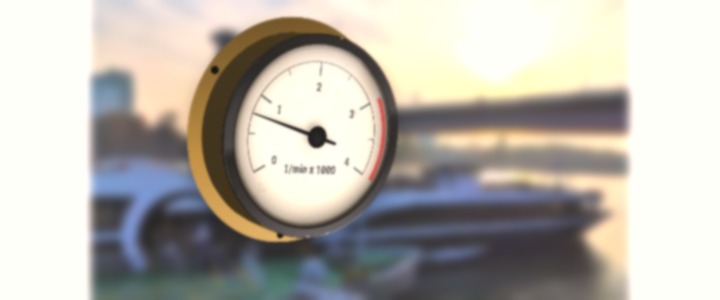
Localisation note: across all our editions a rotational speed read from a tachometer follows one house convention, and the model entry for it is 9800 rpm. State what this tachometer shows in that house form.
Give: 750 rpm
